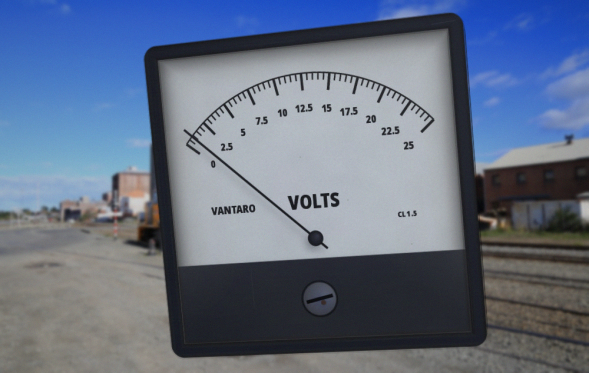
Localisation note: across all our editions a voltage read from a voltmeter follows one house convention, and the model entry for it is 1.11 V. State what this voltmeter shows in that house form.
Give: 1 V
